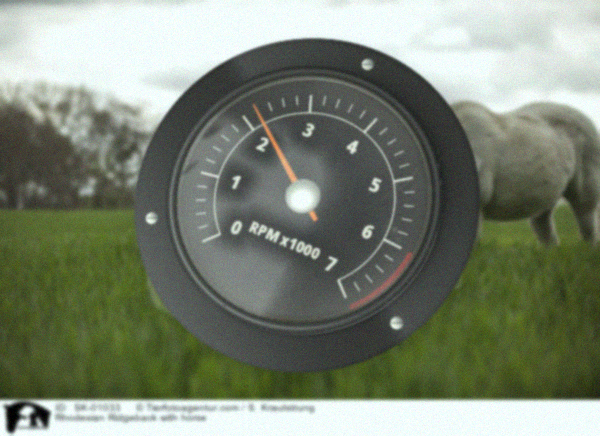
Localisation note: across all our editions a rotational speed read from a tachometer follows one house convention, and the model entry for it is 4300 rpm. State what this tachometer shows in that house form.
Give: 2200 rpm
